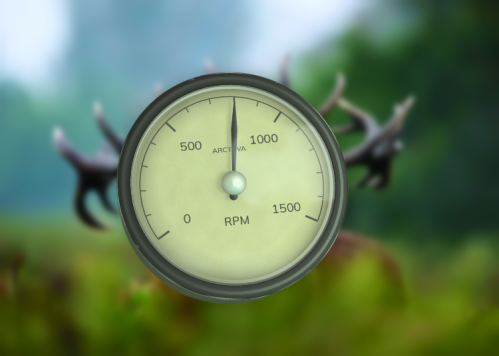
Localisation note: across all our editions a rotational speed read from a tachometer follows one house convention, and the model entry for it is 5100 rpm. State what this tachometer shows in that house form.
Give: 800 rpm
